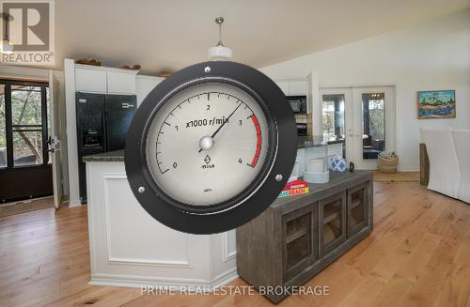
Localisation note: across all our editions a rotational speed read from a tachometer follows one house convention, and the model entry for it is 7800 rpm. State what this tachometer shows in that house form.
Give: 2700 rpm
